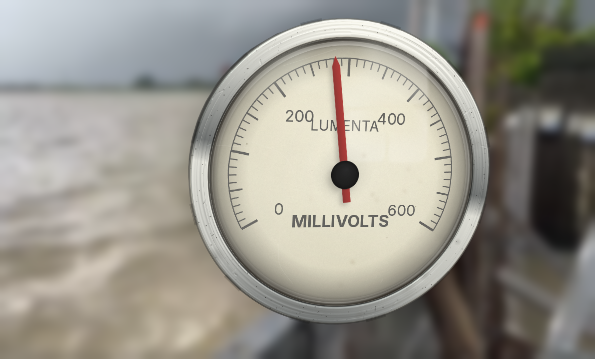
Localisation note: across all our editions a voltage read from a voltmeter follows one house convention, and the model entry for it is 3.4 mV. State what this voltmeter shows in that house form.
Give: 280 mV
